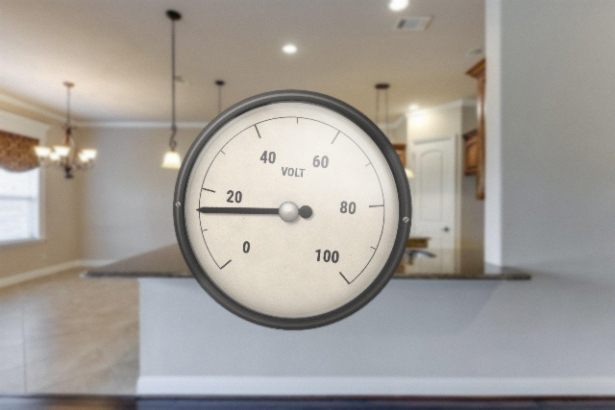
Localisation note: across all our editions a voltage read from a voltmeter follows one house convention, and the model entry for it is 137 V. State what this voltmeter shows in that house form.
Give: 15 V
